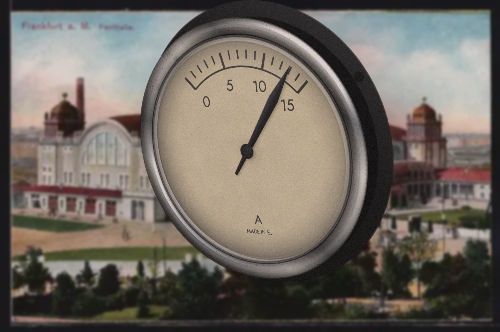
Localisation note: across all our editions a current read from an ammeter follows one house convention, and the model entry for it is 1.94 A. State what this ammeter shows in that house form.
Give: 13 A
